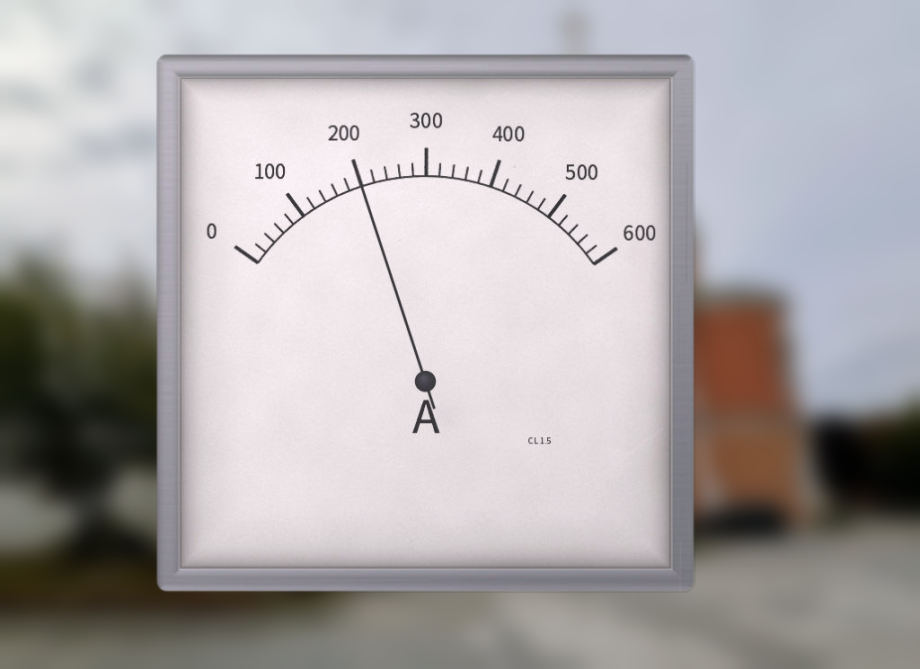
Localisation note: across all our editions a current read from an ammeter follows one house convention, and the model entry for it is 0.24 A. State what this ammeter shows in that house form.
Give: 200 A
